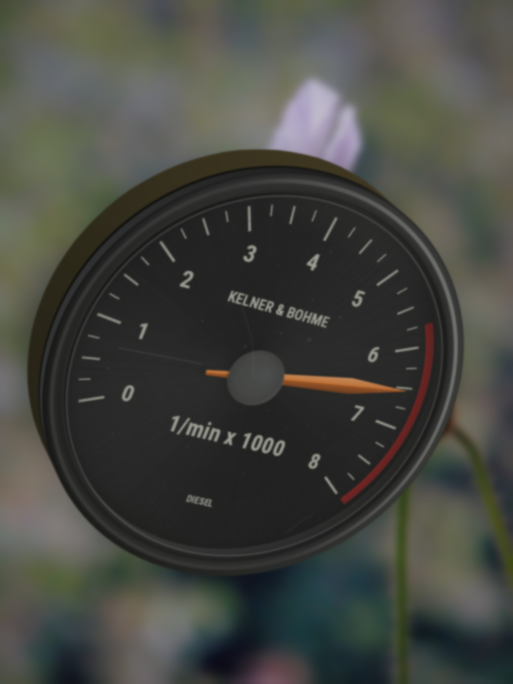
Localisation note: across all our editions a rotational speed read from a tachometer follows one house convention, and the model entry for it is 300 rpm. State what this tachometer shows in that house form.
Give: 6500 rpm
